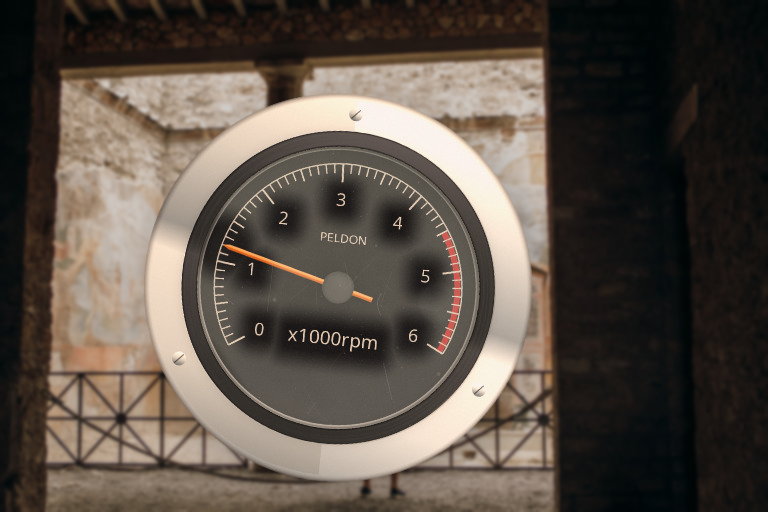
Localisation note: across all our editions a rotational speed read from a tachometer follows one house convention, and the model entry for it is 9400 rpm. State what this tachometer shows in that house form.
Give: 1200 rpm
